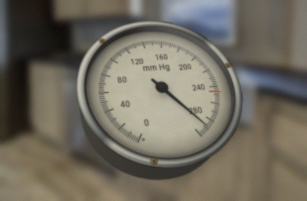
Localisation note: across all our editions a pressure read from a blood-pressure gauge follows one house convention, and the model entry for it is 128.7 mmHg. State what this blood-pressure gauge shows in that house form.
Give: 290 mmHg
